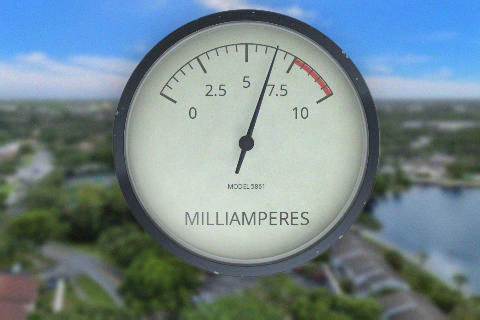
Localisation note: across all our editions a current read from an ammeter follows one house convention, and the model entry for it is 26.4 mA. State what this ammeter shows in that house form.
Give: 6.5 mA
